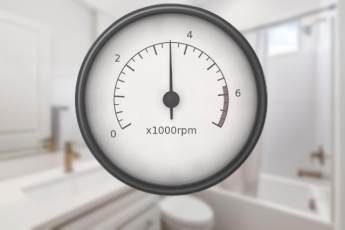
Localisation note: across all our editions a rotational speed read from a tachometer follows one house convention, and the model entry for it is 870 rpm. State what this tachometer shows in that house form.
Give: 3500 rpm
